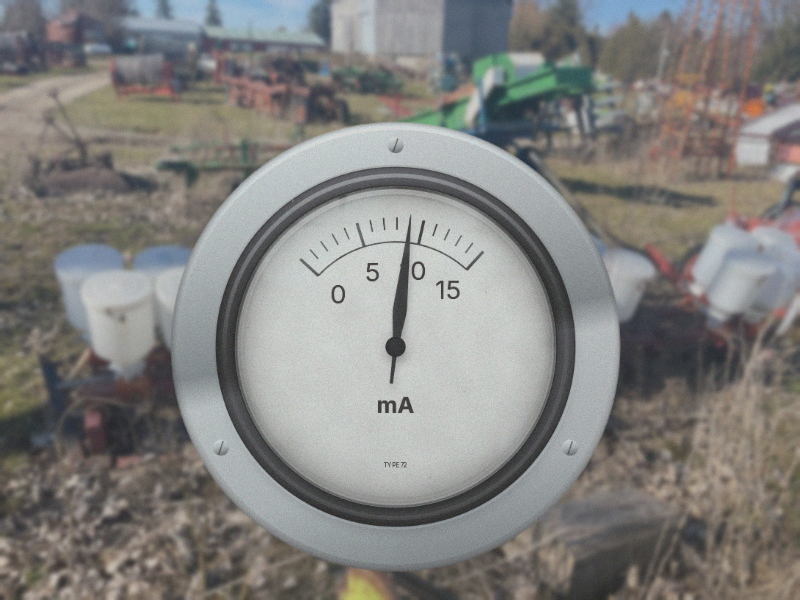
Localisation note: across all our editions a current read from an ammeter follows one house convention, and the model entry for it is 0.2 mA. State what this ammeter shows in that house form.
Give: 9 mA
